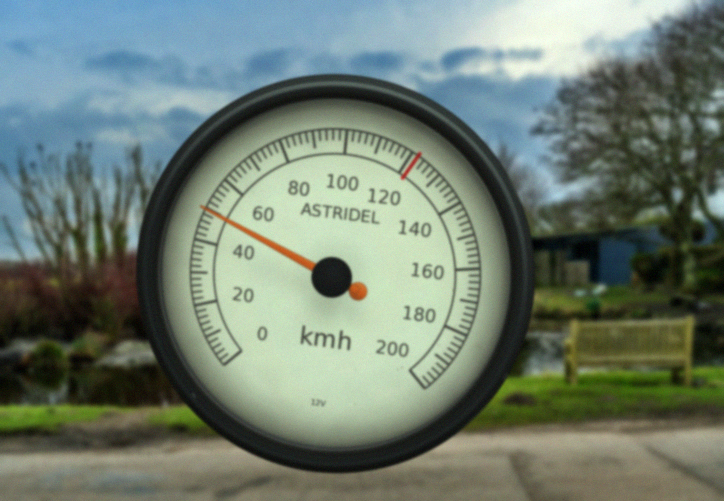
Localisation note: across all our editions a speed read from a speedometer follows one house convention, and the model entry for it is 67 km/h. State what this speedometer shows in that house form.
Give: 50 km/h
